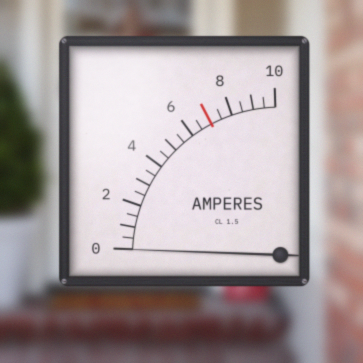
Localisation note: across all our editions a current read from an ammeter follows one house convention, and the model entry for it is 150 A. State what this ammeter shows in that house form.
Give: 0 A
